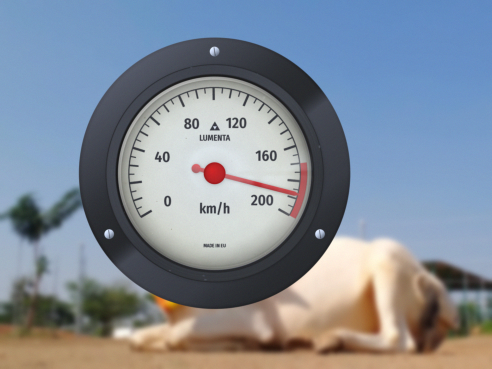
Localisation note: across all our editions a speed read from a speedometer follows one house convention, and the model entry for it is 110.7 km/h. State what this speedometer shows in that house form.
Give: 187.5 km/h
